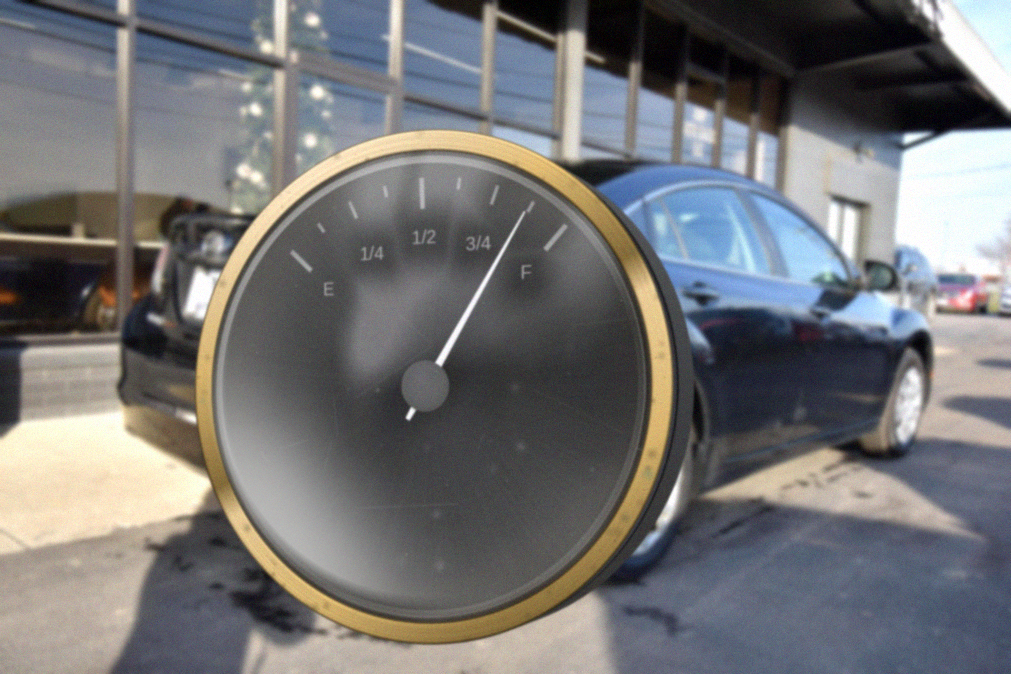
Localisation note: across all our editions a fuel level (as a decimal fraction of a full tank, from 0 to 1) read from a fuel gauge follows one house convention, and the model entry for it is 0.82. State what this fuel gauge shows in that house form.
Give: 0.875
